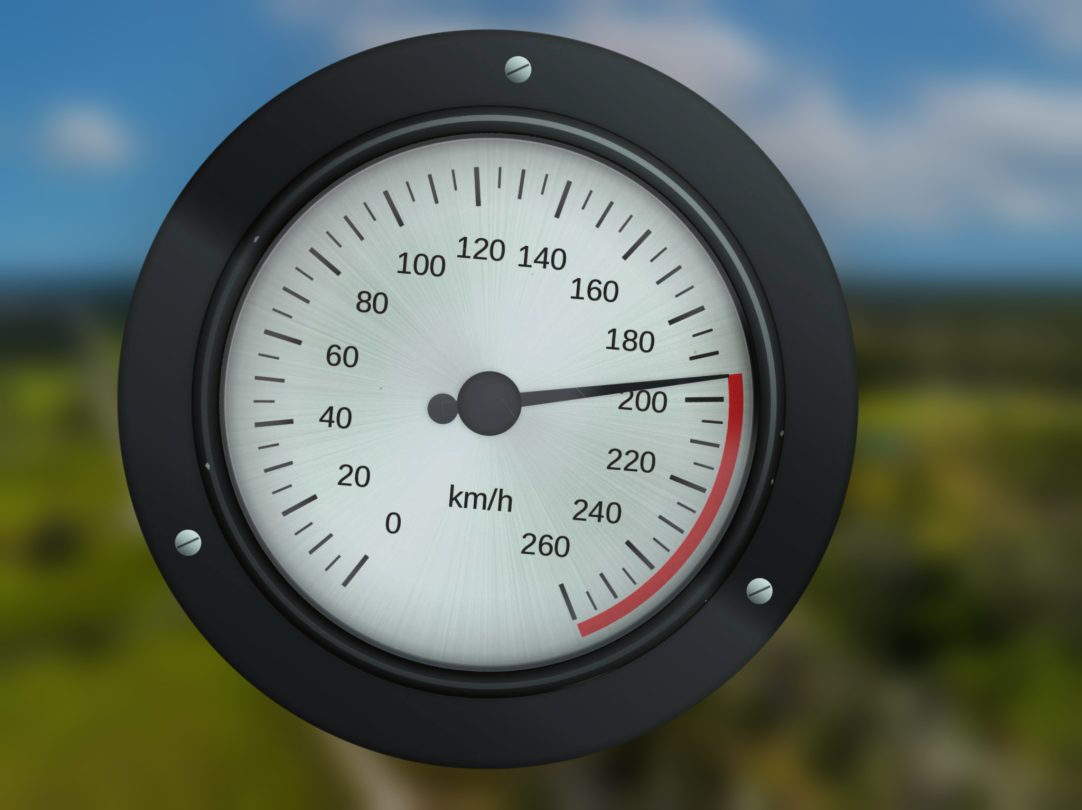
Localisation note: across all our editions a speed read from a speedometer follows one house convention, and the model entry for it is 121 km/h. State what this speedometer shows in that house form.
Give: 195 km/h
